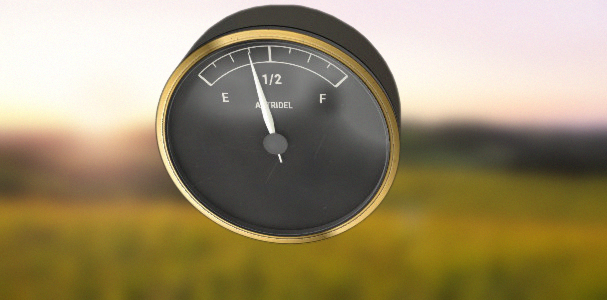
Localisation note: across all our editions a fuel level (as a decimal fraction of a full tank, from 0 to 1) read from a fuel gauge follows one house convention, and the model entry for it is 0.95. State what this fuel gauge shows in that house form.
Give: 0.375
